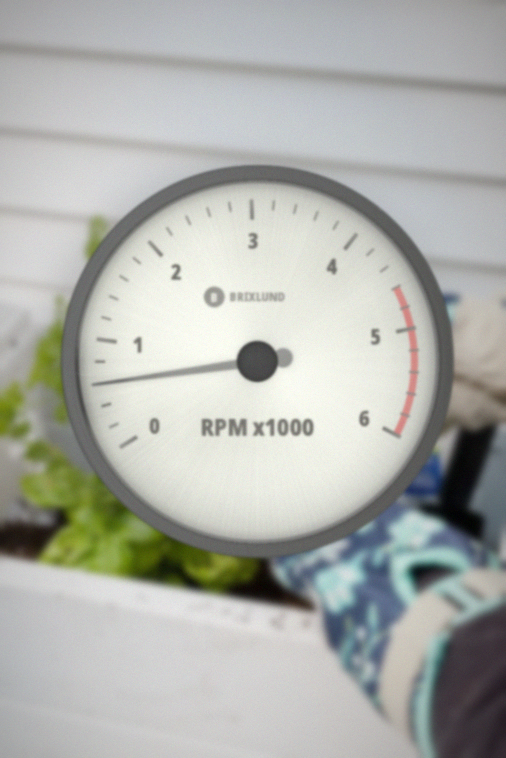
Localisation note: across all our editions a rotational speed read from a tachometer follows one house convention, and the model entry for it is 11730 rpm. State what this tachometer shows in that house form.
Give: 600 rpm
